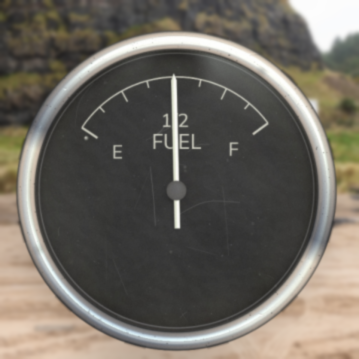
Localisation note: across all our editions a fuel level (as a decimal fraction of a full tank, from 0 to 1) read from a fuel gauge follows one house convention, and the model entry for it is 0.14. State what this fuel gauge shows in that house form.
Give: 0.5
